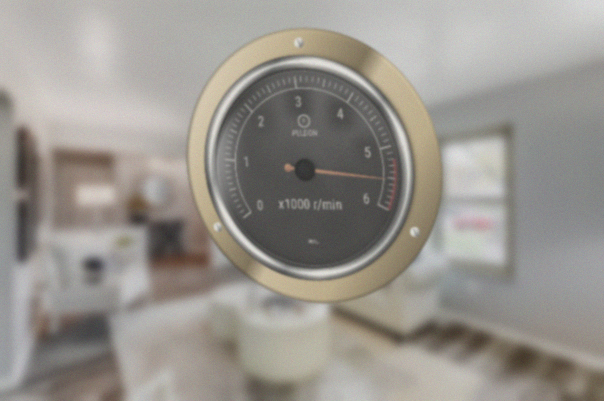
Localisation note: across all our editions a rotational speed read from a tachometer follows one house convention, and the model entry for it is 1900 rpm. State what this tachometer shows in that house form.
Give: 5500 rpm
